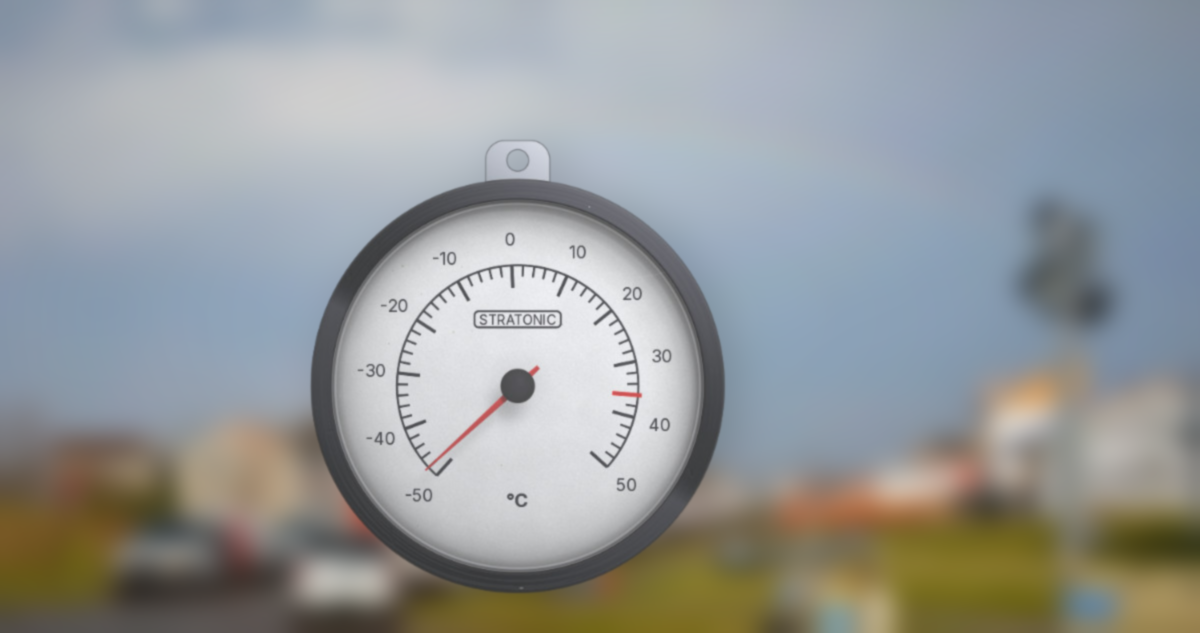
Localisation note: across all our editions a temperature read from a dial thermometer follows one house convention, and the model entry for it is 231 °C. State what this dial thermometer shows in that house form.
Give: -48 °C
